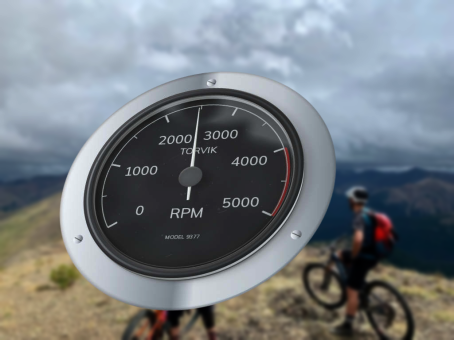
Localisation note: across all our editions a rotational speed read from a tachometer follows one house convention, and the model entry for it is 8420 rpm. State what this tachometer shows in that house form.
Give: 2500 rpm
